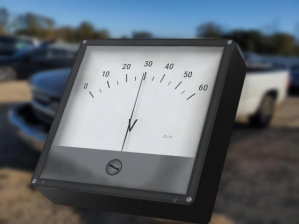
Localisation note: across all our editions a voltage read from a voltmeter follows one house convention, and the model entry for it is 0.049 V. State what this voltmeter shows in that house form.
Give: 30 V
